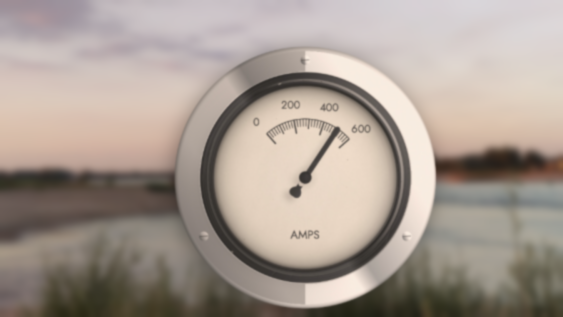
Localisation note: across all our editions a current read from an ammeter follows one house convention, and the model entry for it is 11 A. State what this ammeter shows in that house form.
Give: 500 A
